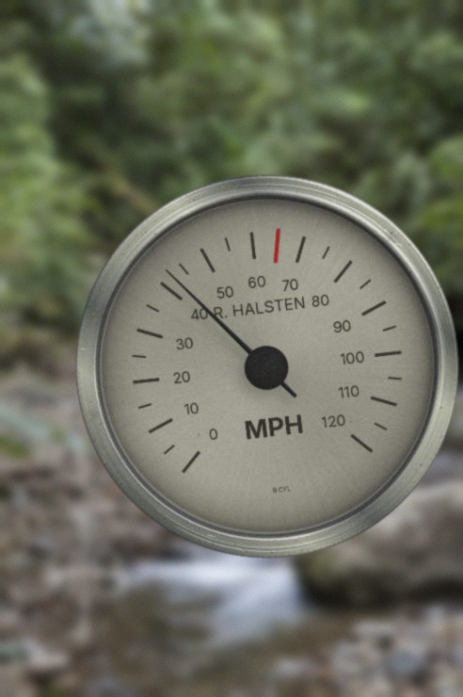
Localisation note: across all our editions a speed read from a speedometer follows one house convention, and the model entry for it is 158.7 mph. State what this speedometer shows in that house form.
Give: 42.5 mph
